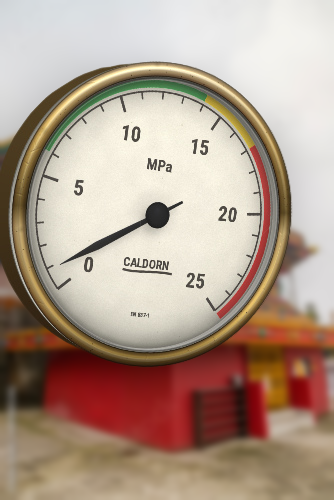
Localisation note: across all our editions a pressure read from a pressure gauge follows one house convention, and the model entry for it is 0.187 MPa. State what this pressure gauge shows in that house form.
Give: 1 MPa
